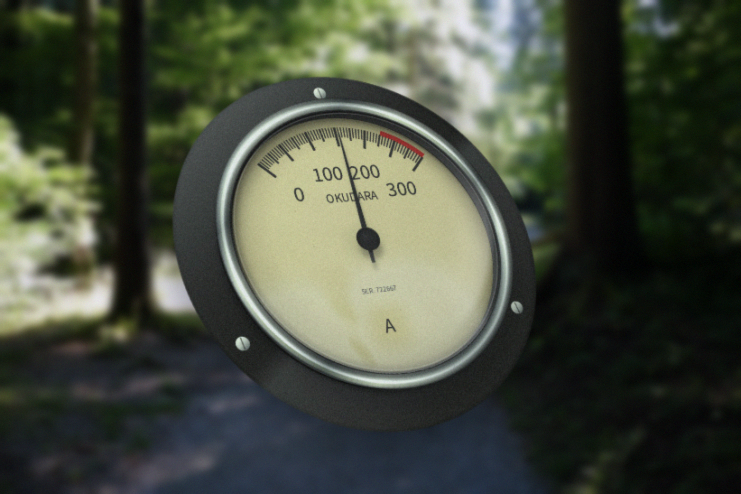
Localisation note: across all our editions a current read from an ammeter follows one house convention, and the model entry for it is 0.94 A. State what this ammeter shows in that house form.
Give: 150 A
